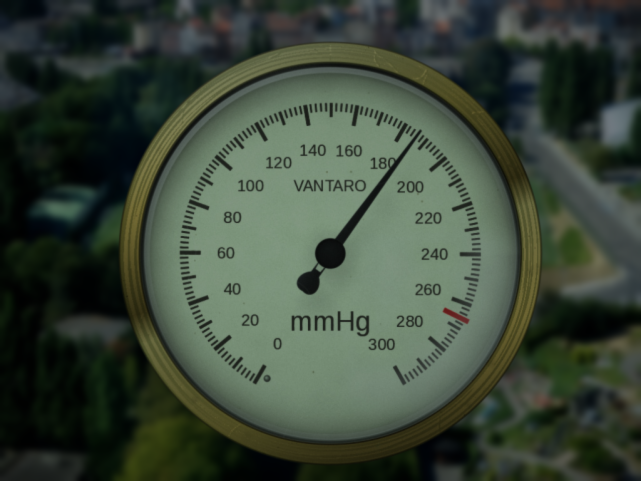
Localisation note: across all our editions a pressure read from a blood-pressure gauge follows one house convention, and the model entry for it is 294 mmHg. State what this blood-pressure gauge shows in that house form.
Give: 186 mmHg
